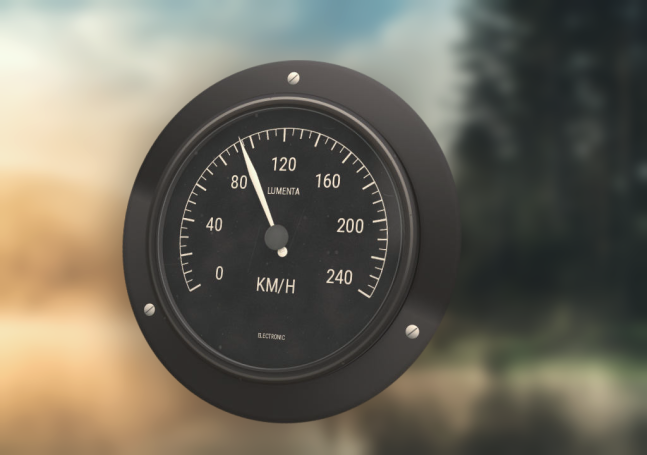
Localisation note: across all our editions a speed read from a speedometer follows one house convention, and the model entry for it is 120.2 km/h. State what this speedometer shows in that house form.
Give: 95 km/h
